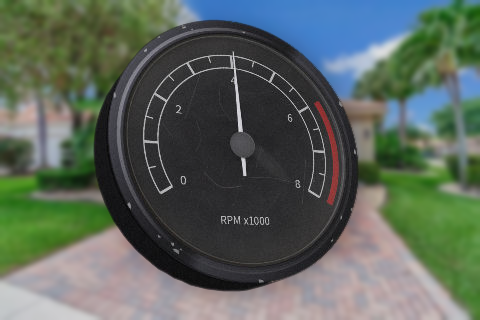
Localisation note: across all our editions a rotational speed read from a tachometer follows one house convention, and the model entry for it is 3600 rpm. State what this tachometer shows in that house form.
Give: 4000 rpm
